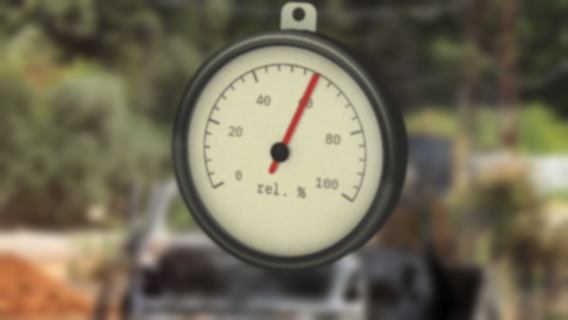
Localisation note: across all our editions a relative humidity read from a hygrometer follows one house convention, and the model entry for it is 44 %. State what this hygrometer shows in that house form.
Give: 60 %
